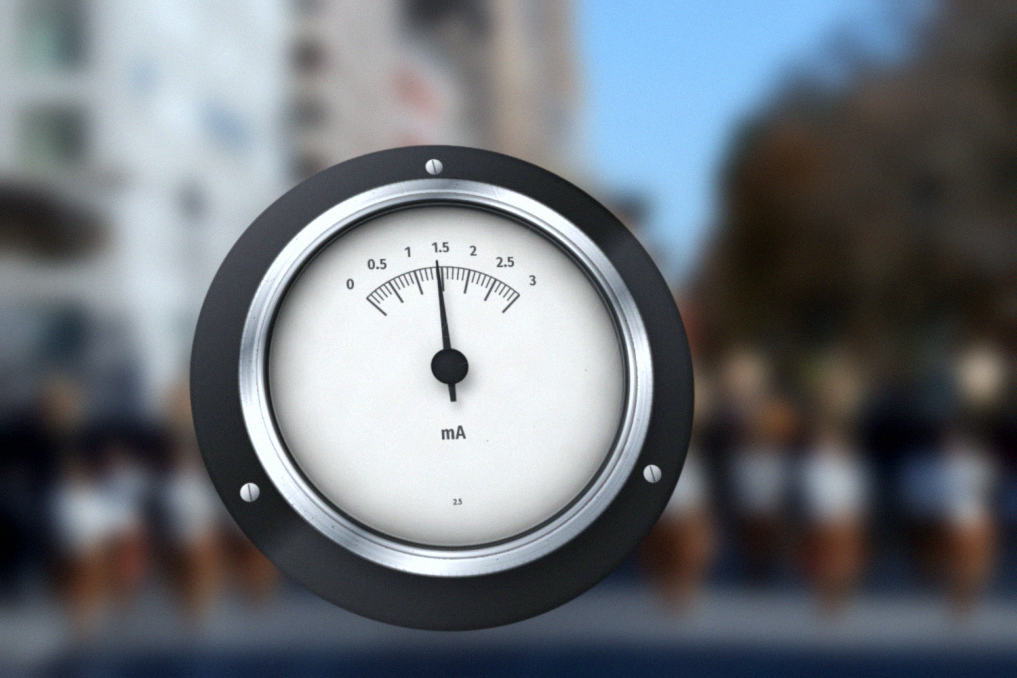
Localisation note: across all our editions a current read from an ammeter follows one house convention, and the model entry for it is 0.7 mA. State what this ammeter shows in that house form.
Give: 1.4 mA
